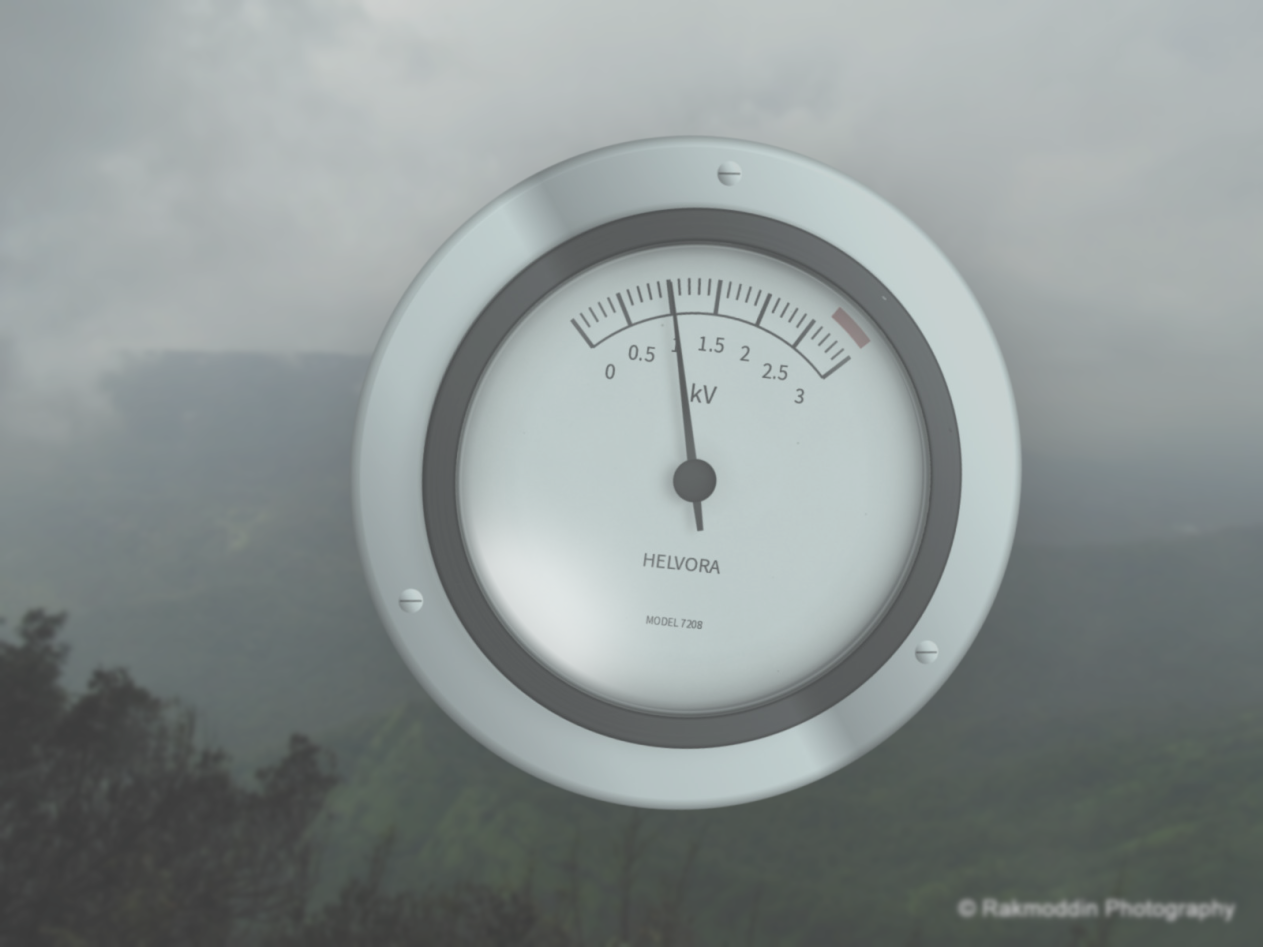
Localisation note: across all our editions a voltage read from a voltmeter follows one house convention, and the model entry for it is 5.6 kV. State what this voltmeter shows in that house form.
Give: 1 kV
